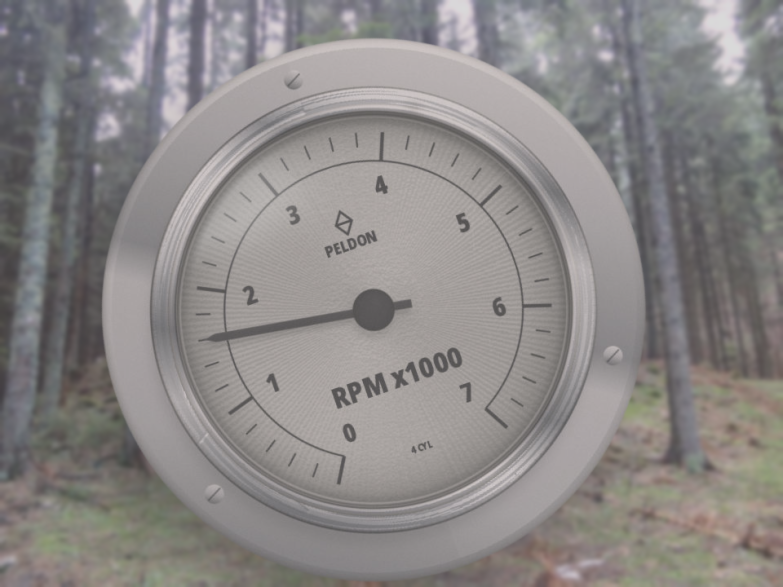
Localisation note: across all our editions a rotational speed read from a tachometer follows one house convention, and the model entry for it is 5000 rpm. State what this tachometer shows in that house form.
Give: 1600 rpm
